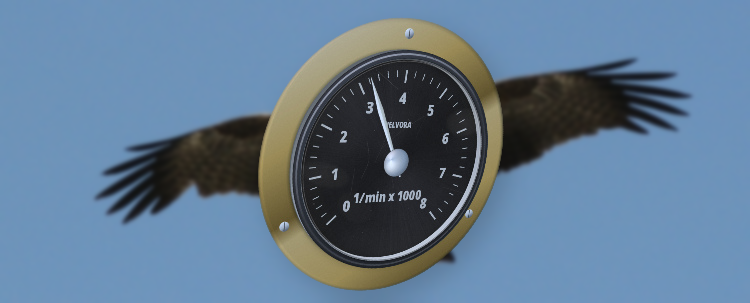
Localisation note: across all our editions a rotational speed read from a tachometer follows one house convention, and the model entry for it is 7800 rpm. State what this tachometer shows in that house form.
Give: 3200 rpm
